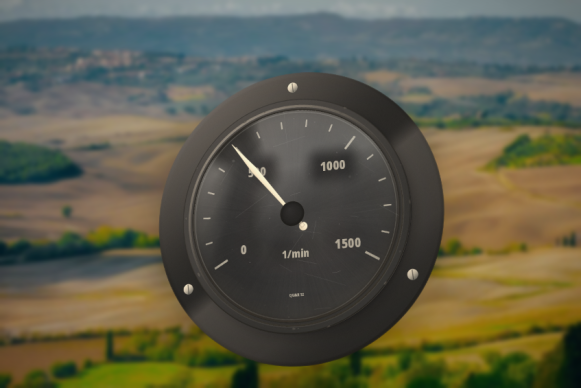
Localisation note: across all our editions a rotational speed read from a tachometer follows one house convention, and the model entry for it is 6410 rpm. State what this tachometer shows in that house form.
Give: 500 rpm
